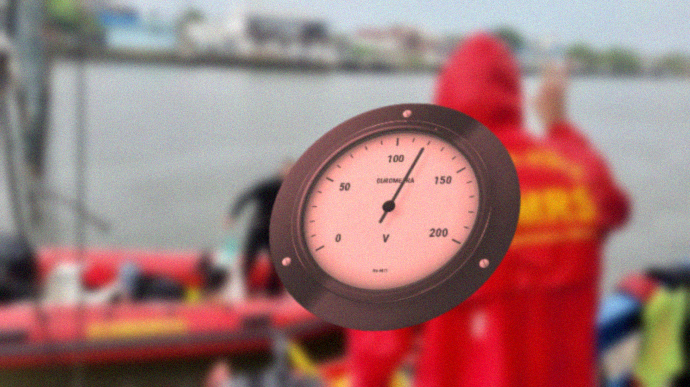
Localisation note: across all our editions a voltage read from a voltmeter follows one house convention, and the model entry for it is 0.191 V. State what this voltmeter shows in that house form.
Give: 120 V
